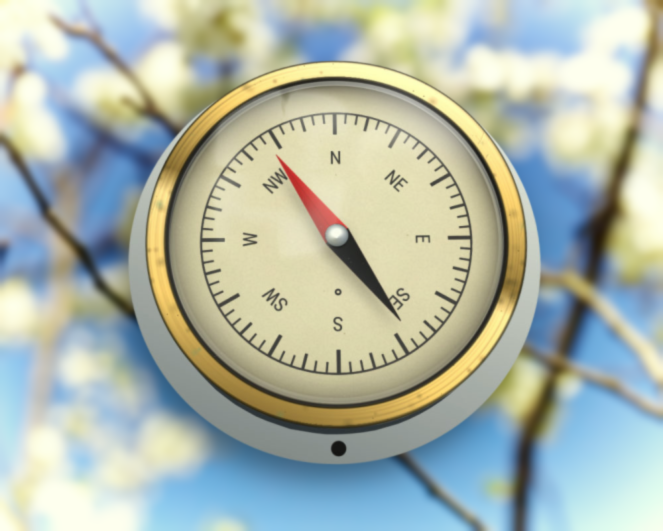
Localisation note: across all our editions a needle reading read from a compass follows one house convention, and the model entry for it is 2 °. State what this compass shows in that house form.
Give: 325 °
